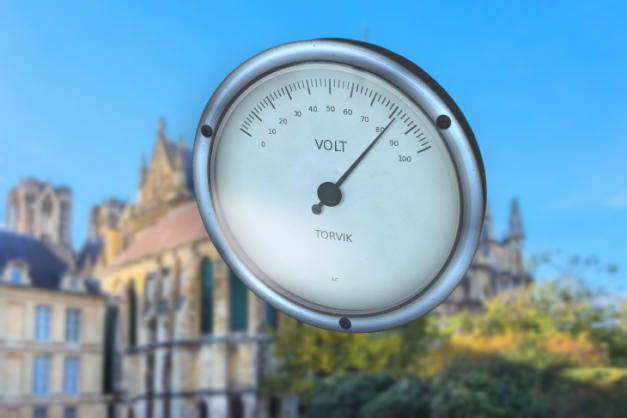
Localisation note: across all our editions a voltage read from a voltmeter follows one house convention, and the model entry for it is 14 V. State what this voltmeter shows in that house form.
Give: 82 V
